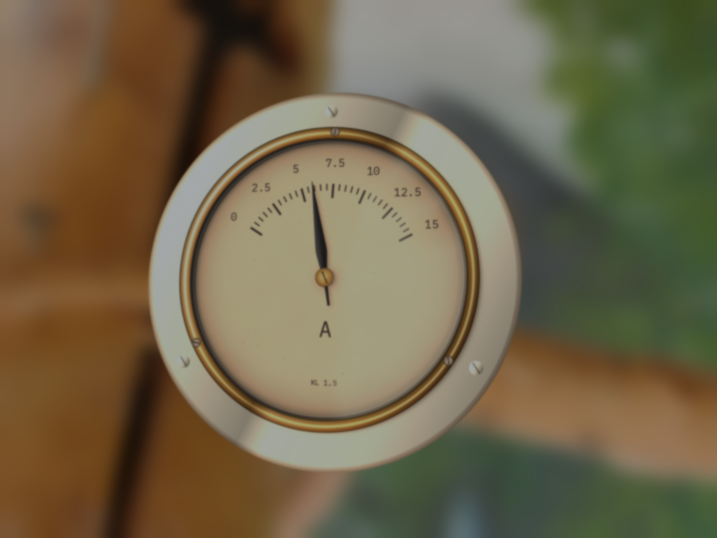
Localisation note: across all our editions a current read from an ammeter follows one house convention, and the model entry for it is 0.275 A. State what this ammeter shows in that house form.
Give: 6 A
